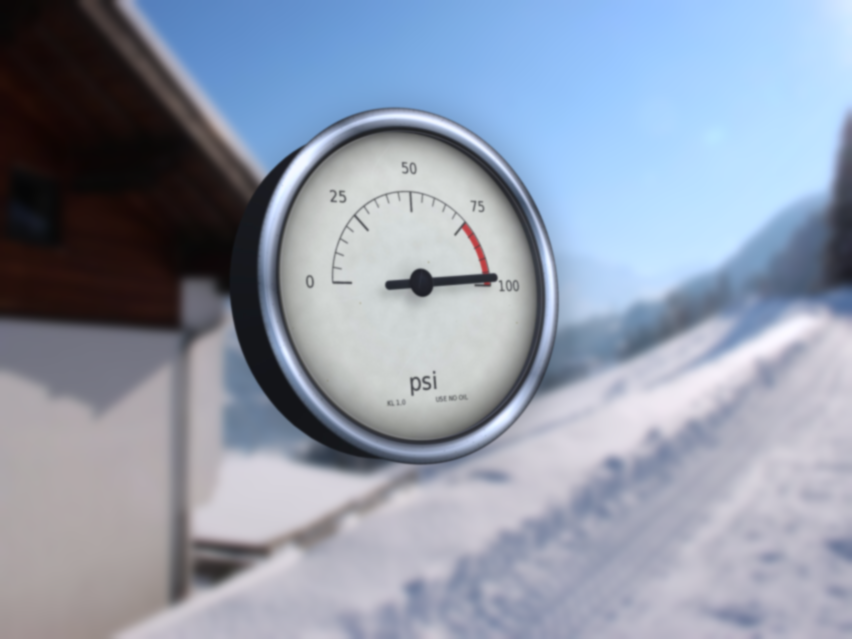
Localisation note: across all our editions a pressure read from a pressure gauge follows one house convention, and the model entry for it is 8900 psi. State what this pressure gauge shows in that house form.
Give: 97.5 psi
